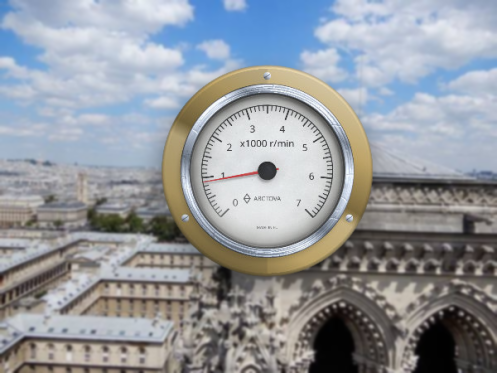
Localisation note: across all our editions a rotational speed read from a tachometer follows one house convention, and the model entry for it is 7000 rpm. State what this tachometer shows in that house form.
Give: 900 rpm
